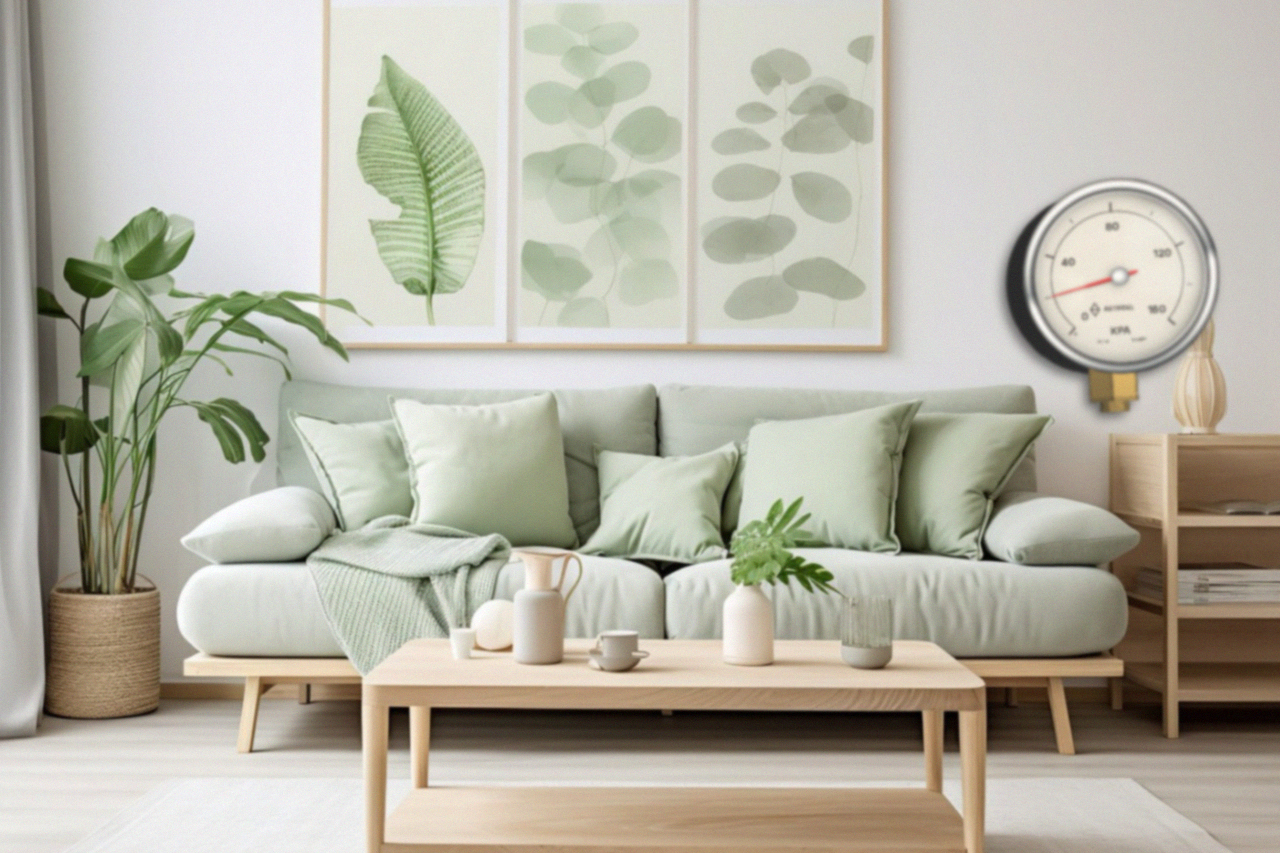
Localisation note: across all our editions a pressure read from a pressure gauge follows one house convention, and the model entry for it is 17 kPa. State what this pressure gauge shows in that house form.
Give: 20 kPa
